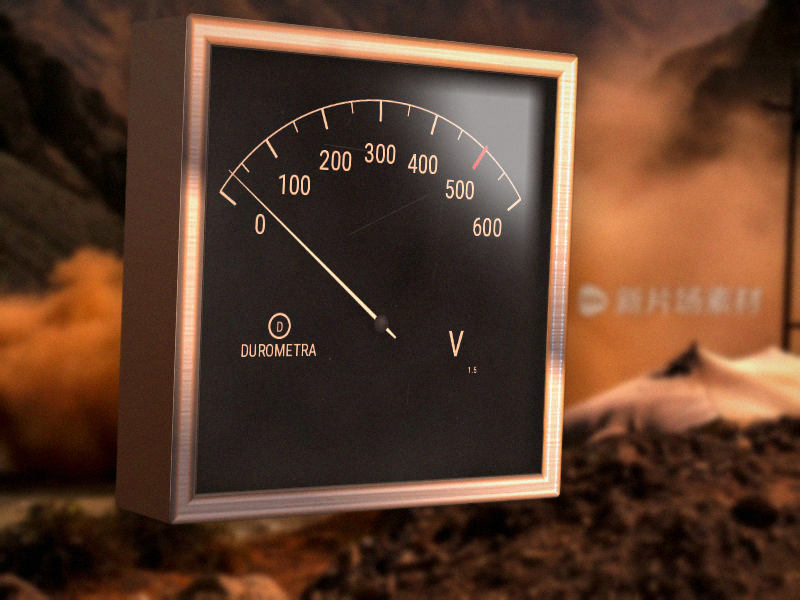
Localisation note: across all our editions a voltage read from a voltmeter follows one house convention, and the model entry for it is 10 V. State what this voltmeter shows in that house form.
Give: 25 V
